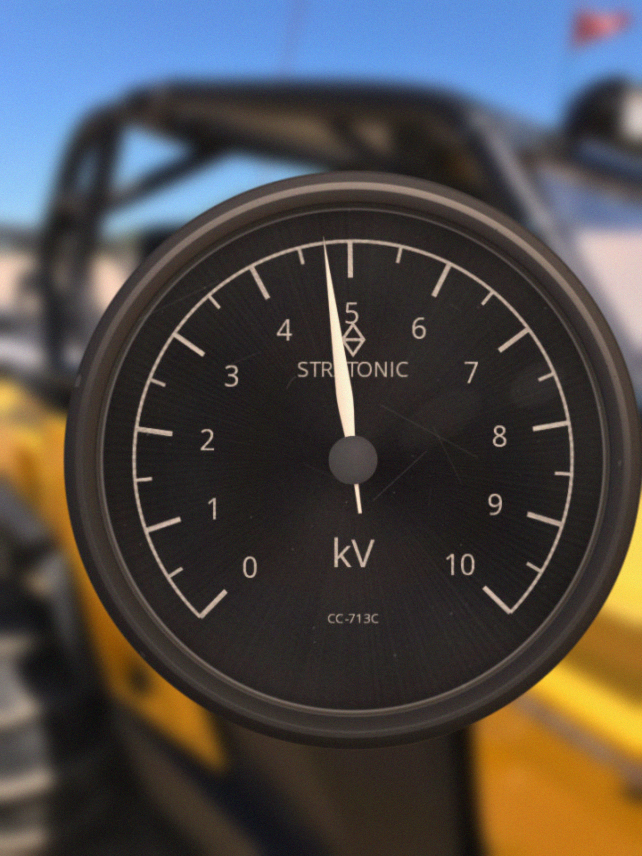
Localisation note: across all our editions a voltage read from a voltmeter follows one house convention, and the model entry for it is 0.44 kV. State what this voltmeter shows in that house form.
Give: 4.75 kV
